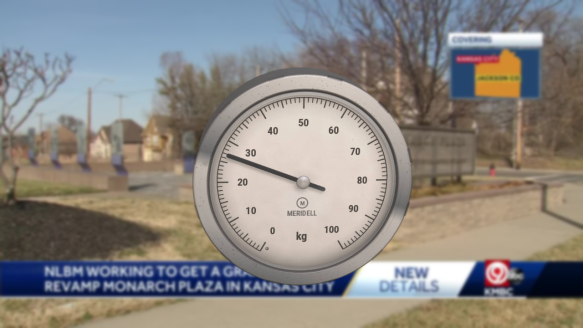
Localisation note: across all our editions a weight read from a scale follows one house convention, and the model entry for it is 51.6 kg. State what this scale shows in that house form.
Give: 27 kg
